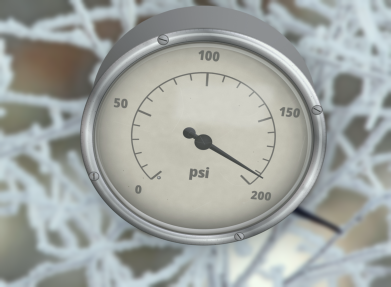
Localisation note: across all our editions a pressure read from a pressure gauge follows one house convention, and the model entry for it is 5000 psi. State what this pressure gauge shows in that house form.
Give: 190 psi
